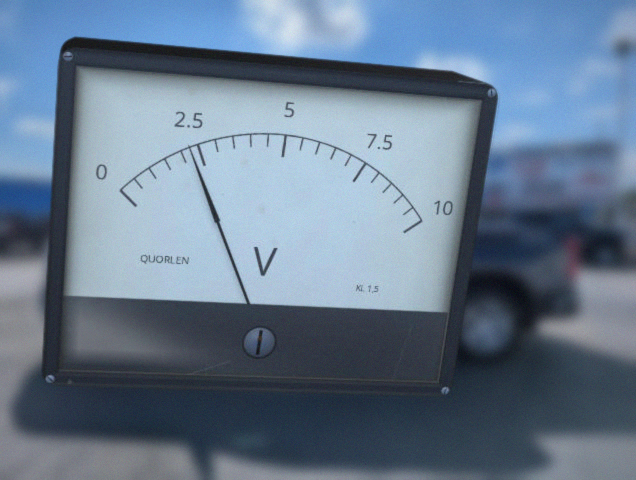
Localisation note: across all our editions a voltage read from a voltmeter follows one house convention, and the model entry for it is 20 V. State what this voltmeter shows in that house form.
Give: 2.25 V
